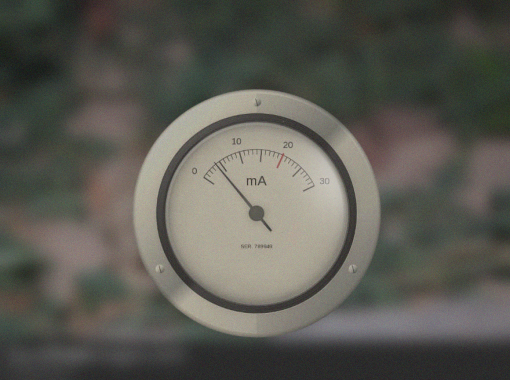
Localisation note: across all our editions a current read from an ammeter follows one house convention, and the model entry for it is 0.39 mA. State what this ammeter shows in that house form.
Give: 4 mA
